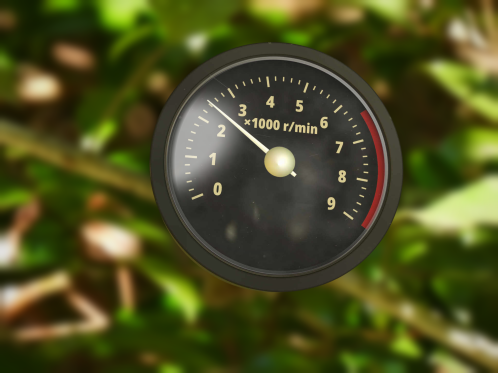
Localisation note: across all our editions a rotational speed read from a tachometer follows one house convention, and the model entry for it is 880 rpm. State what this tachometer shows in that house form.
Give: 2400 rpm
